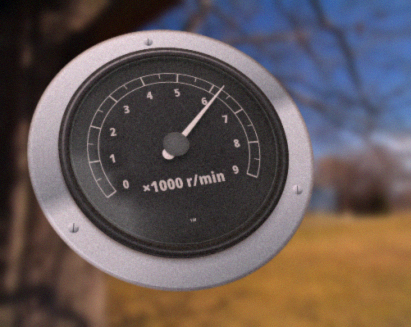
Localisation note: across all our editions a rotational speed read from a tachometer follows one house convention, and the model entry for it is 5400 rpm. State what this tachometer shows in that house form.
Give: 6250 rpm
